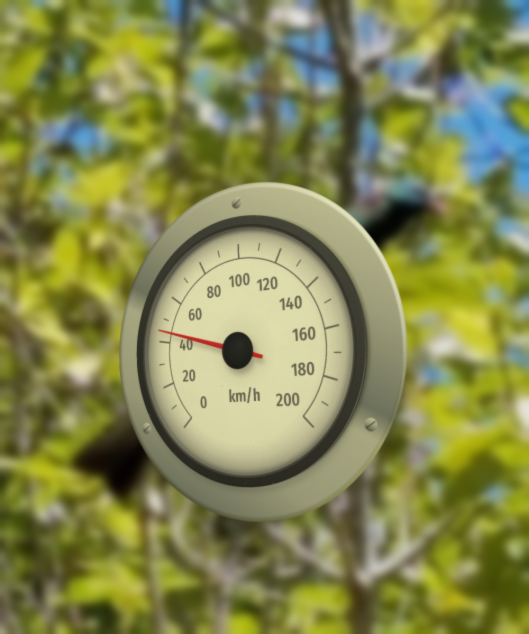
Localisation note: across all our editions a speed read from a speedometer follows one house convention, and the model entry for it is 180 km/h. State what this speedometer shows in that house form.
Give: 45 km/h
